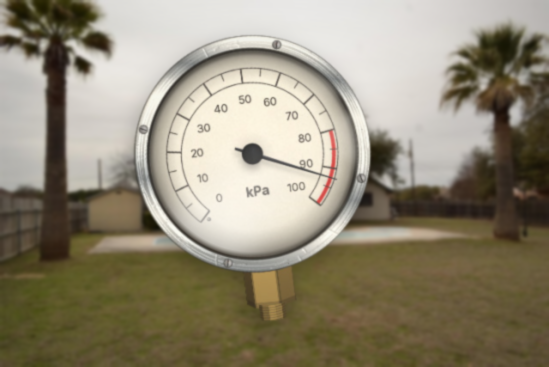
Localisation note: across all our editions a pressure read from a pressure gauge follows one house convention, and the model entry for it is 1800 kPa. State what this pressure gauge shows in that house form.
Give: 92.5 kPa
